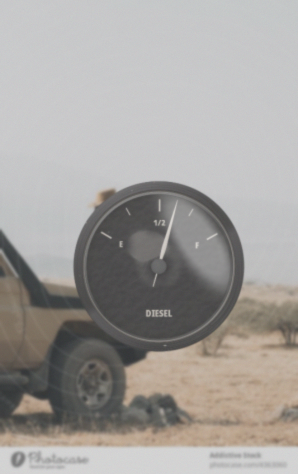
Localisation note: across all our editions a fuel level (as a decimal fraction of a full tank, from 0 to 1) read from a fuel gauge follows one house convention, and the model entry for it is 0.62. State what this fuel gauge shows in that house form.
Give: 0.625
